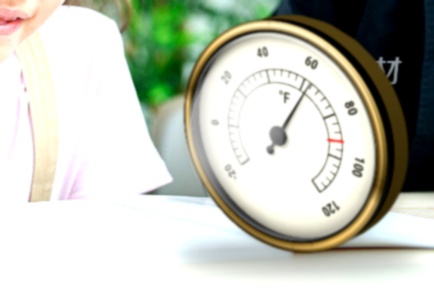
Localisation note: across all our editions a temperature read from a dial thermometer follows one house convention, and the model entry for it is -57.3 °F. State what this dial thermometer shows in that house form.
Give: 64 °F
